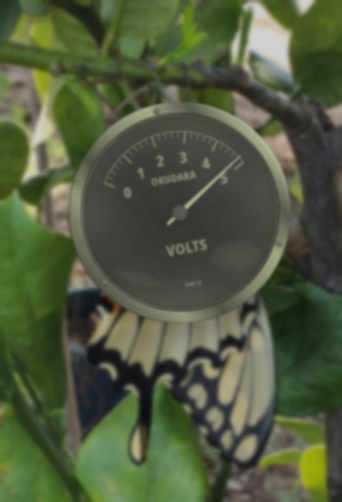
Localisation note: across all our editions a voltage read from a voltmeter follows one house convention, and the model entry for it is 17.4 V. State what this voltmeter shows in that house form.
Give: 4.8 V
